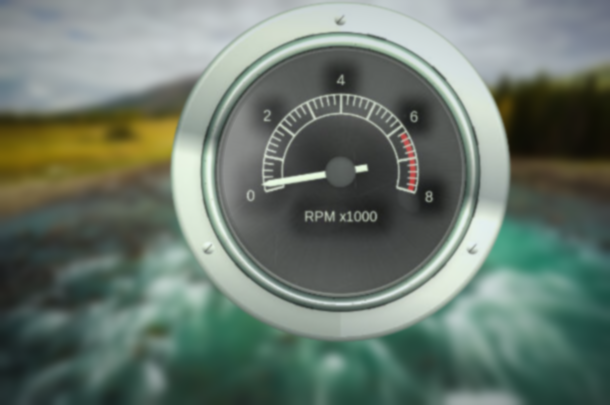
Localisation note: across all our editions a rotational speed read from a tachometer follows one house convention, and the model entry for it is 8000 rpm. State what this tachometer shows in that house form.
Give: 200 rpm
